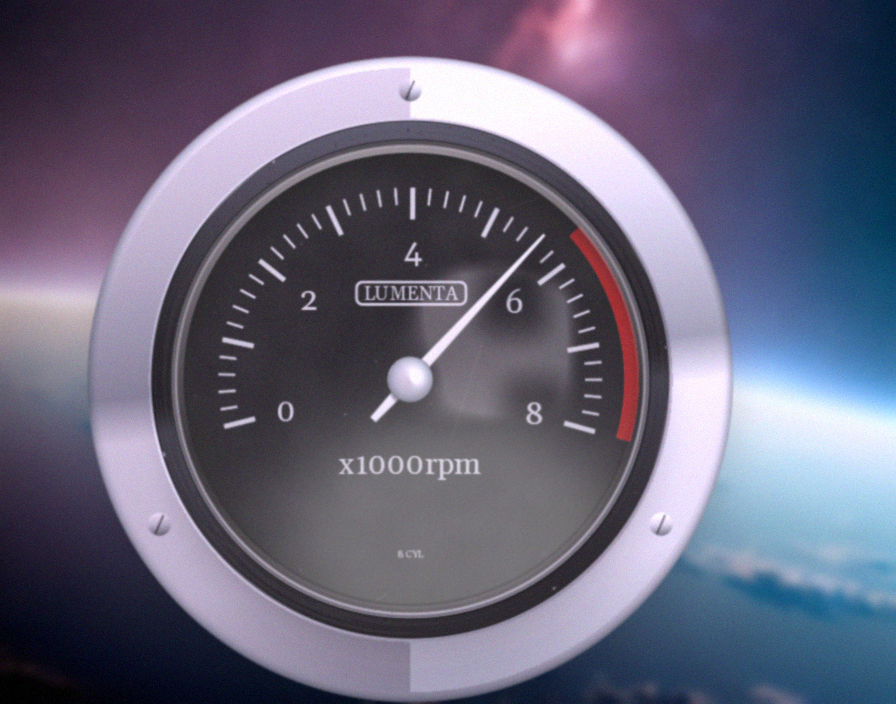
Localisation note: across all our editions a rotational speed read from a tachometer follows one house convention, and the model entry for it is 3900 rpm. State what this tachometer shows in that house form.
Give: 5600 rpm
